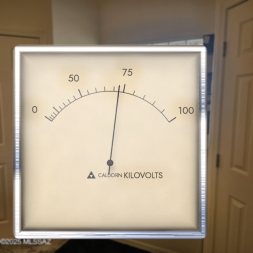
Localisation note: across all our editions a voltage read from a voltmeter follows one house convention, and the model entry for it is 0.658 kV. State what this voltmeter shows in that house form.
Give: 72.5 kV
